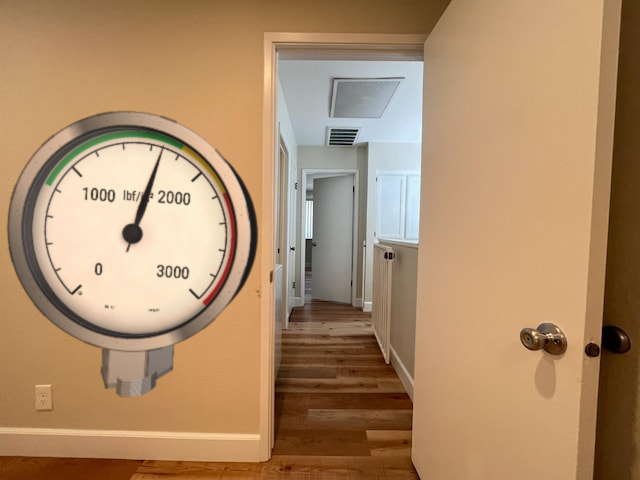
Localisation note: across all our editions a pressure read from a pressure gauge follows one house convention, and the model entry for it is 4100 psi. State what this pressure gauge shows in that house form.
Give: 1700 psi
